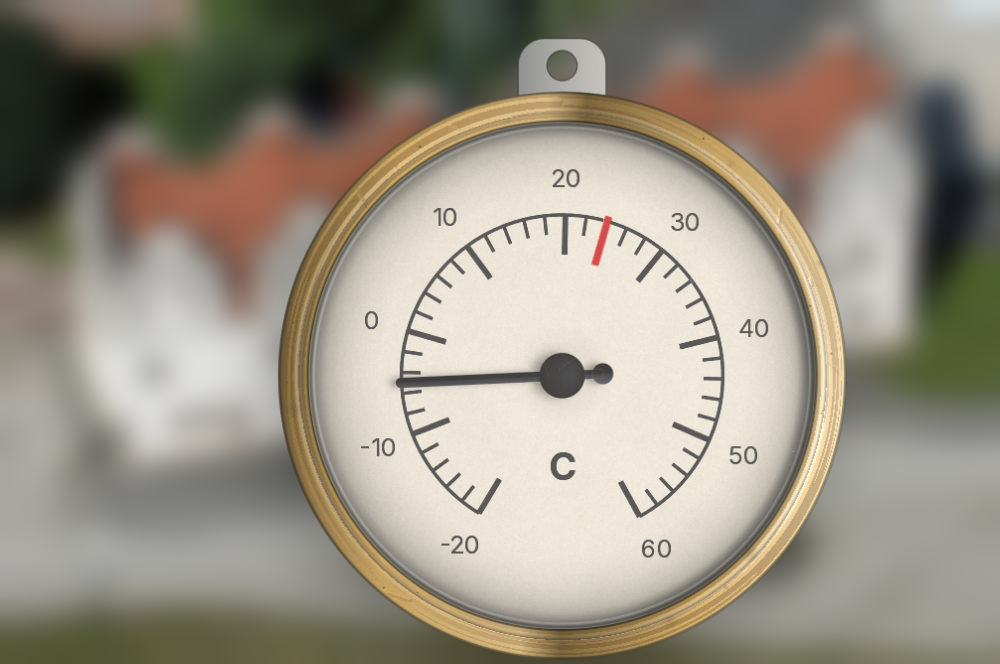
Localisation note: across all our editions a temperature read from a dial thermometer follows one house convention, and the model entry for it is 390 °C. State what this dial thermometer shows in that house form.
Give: -5 °C
